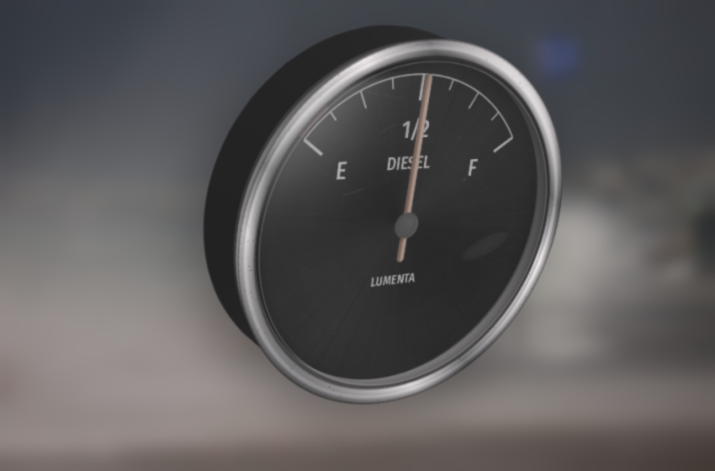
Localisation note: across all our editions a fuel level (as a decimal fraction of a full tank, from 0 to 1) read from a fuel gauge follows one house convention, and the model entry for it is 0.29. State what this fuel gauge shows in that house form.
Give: 0.5
